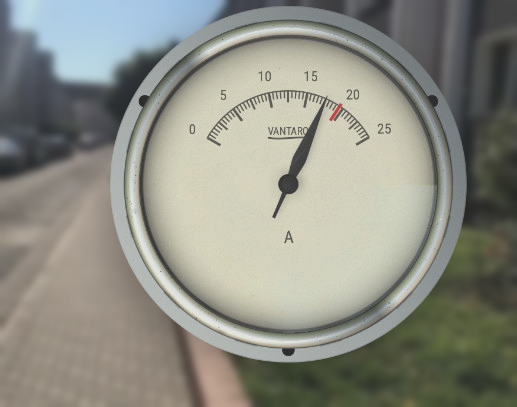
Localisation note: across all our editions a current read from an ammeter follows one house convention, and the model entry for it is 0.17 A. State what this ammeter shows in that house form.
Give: 17.5 A
